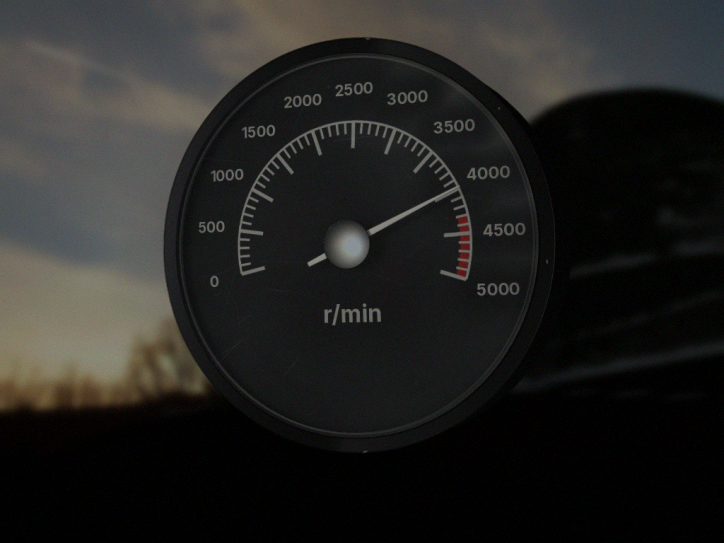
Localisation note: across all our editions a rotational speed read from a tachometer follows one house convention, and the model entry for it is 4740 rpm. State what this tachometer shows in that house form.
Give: 4000 rpm
